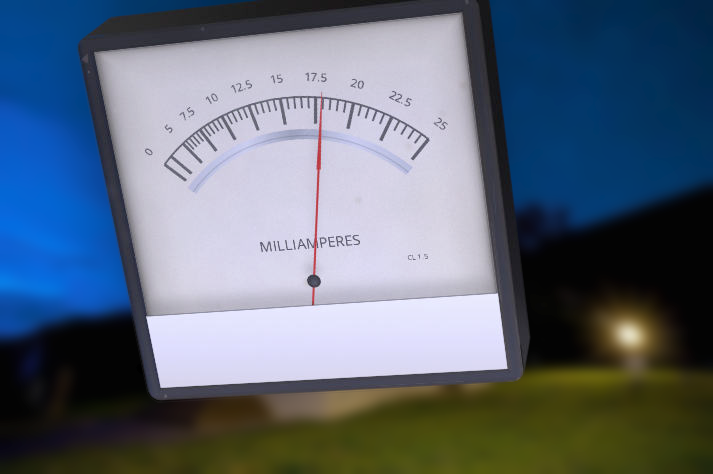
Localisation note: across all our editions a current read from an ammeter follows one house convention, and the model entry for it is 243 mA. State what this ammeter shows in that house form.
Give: 18 mA
